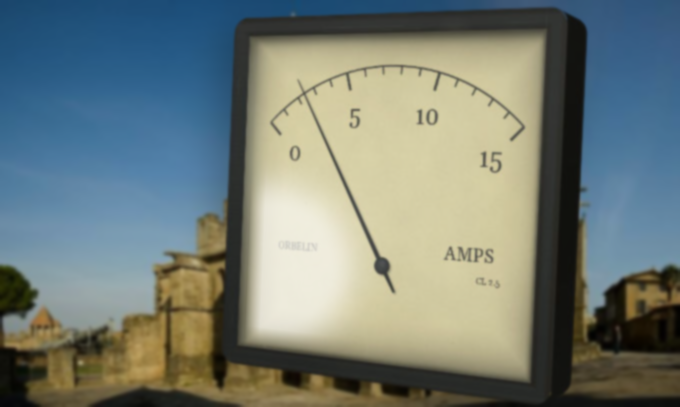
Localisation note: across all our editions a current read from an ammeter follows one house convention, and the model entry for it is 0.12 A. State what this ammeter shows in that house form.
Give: 2.5 A
